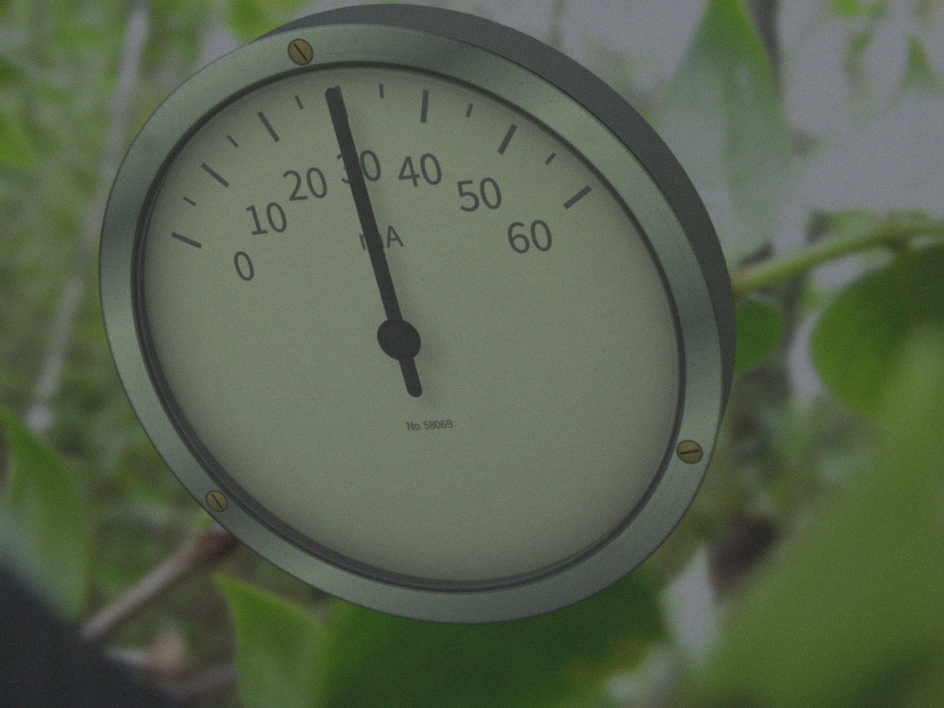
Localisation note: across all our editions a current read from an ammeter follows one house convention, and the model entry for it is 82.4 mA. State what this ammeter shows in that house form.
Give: 30 mA
